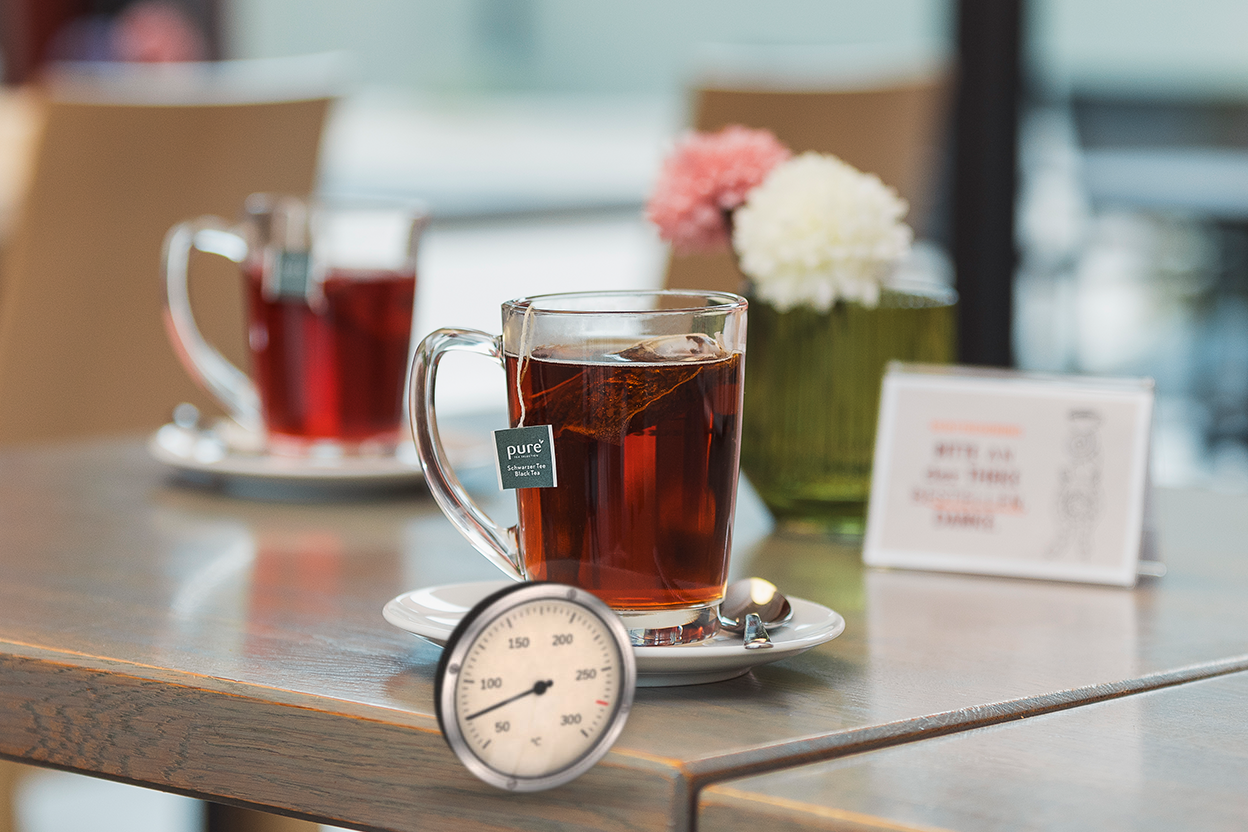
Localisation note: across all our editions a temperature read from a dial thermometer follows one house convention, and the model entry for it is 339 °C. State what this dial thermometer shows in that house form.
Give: 75 °C
